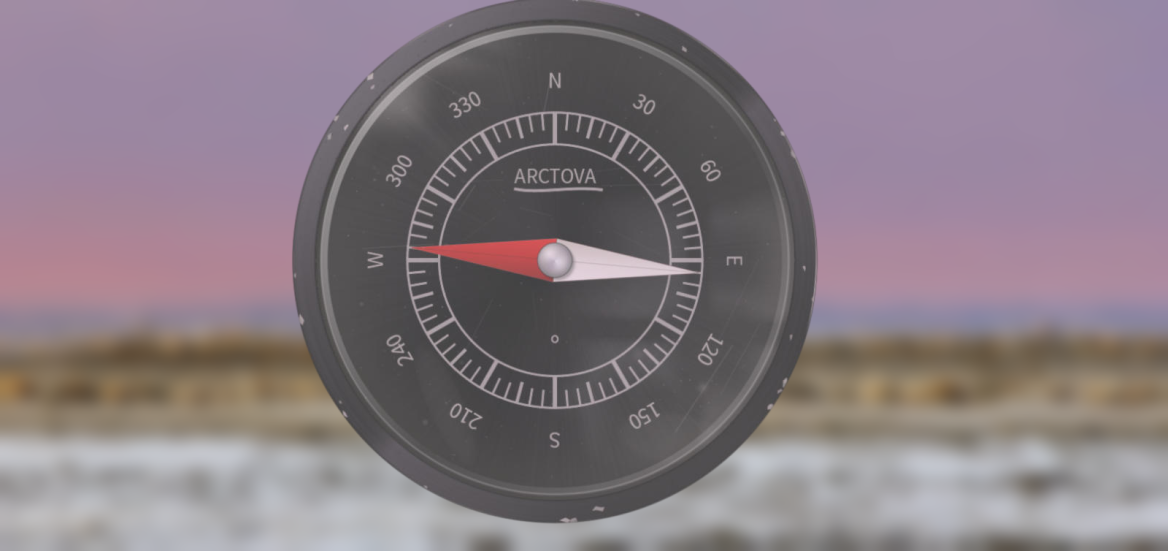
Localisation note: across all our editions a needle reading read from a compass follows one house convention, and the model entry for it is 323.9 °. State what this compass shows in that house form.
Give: 275 °
